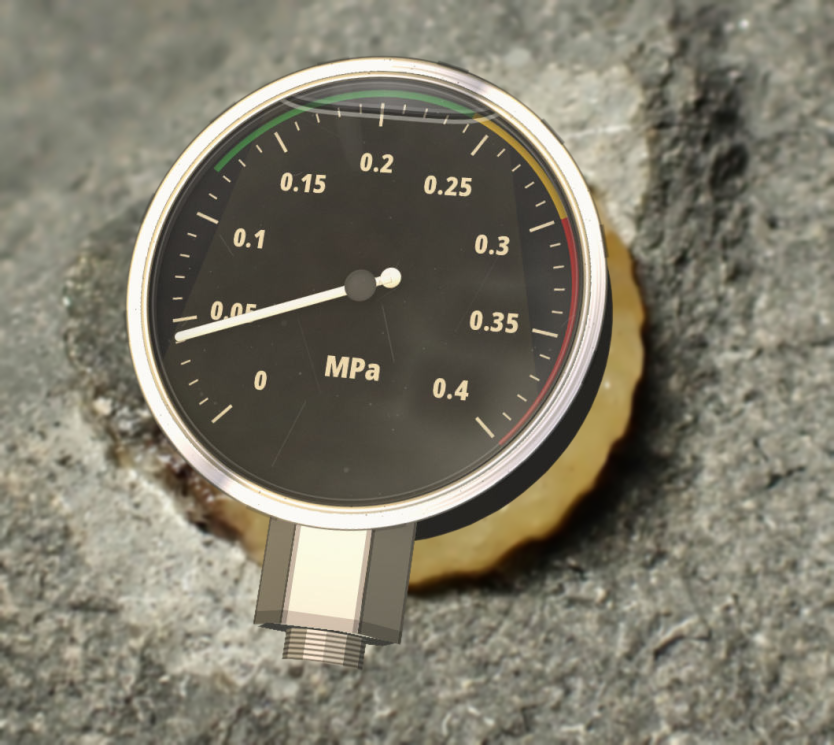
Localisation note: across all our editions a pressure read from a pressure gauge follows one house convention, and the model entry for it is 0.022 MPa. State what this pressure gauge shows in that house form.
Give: 0.04 MPa
